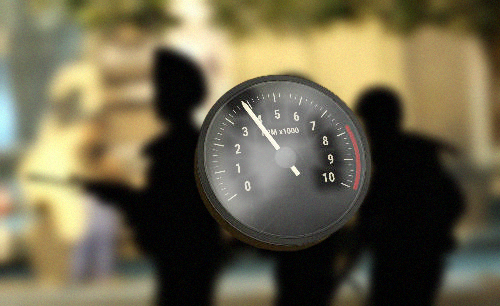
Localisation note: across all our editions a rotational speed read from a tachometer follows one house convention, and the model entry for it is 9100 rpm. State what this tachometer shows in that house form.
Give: 3800 rpm
